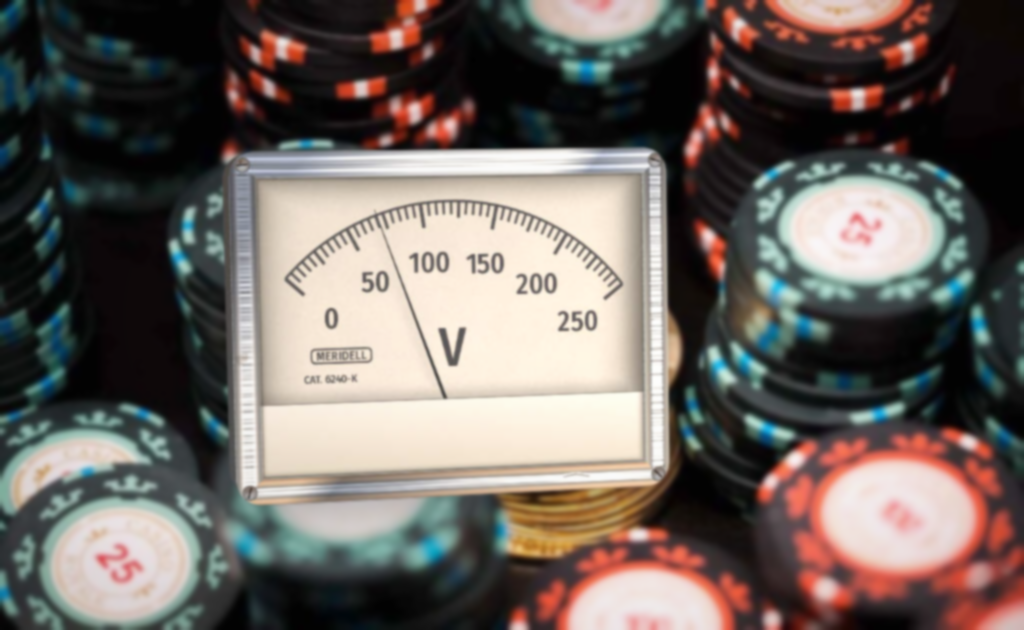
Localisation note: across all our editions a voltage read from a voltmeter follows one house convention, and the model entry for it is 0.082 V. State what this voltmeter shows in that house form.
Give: 70 V
